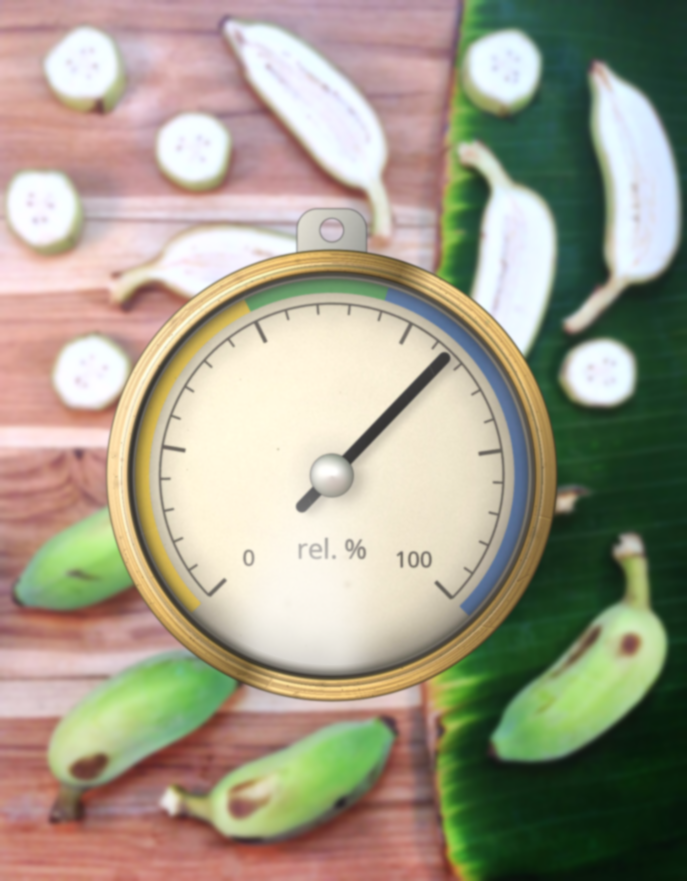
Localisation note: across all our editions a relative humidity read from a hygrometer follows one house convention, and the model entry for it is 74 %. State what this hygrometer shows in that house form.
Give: 66 %
